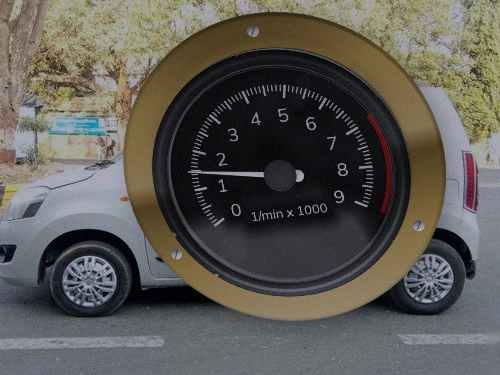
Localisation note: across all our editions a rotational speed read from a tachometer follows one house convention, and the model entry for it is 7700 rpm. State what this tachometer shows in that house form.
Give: 1500 rpm
